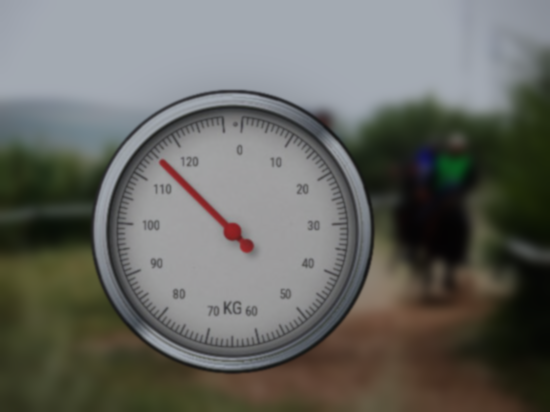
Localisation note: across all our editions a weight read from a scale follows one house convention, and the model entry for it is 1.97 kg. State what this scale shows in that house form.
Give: 115 kg
